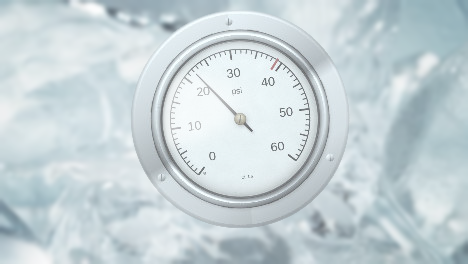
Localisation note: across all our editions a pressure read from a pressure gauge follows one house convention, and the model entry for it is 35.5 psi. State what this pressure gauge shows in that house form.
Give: 22 psi
